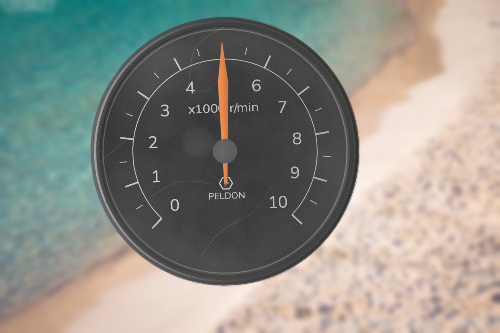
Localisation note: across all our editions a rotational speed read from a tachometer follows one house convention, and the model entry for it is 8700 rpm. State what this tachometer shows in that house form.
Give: 5000 rpm
